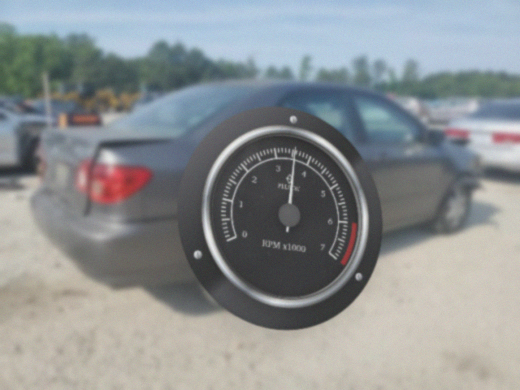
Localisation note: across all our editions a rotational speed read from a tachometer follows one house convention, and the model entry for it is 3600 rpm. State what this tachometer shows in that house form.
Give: 3500 rpm
